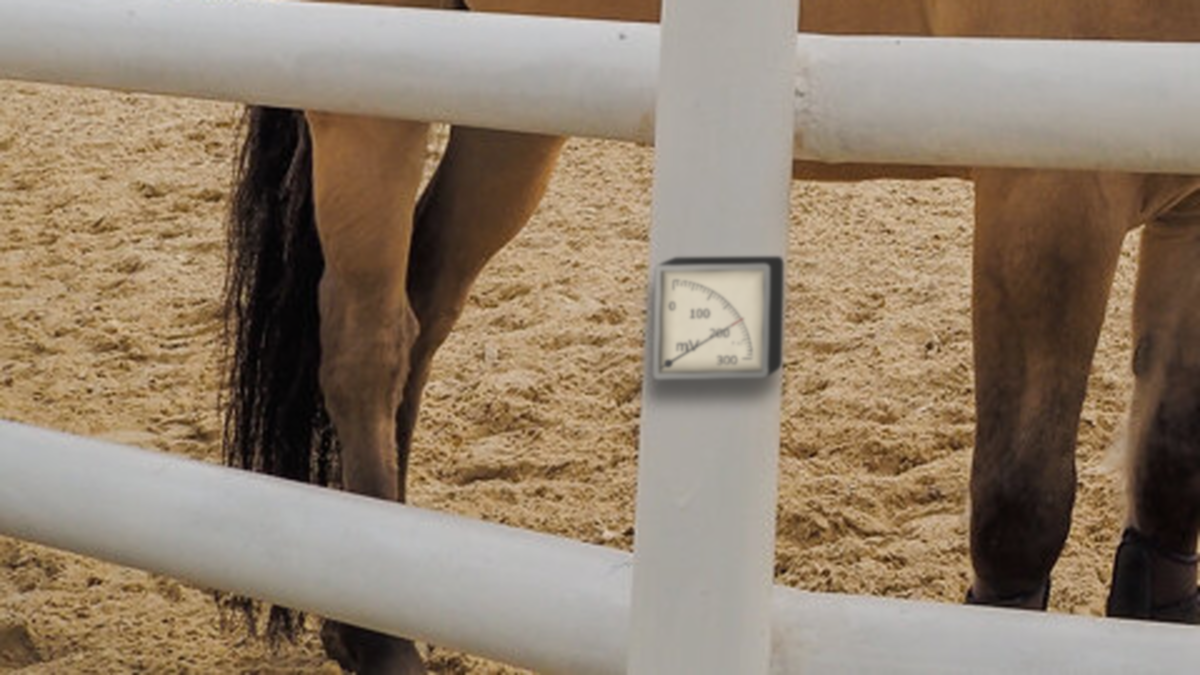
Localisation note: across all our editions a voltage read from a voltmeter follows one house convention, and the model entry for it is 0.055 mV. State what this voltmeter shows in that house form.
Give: 200 mV
